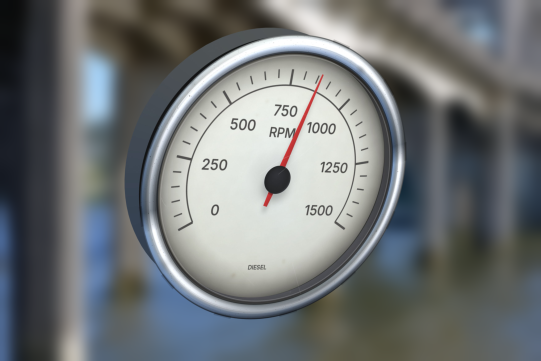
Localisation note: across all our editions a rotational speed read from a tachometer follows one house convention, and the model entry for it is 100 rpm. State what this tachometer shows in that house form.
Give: 850 rpm
